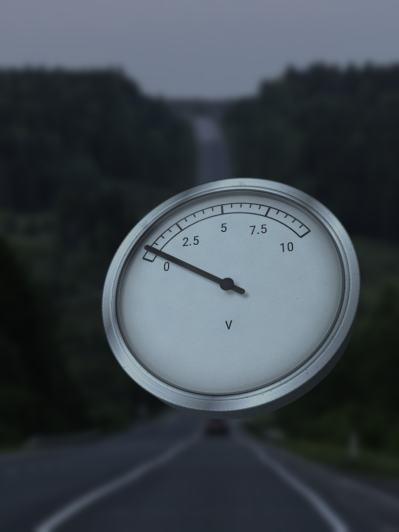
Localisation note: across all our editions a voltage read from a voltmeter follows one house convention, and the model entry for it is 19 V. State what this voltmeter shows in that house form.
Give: 0.5 V
